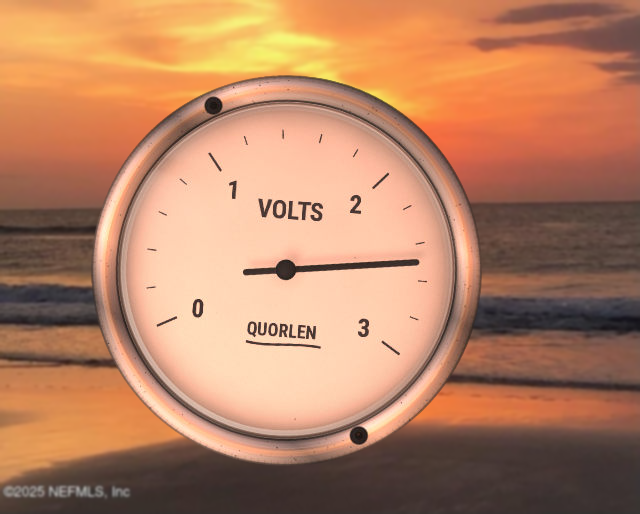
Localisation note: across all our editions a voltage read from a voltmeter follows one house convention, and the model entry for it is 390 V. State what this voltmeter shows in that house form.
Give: 2.5 V
